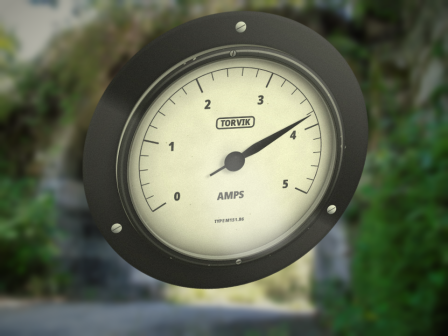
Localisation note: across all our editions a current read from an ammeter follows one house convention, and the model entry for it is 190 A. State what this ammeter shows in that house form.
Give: 3.8 A
